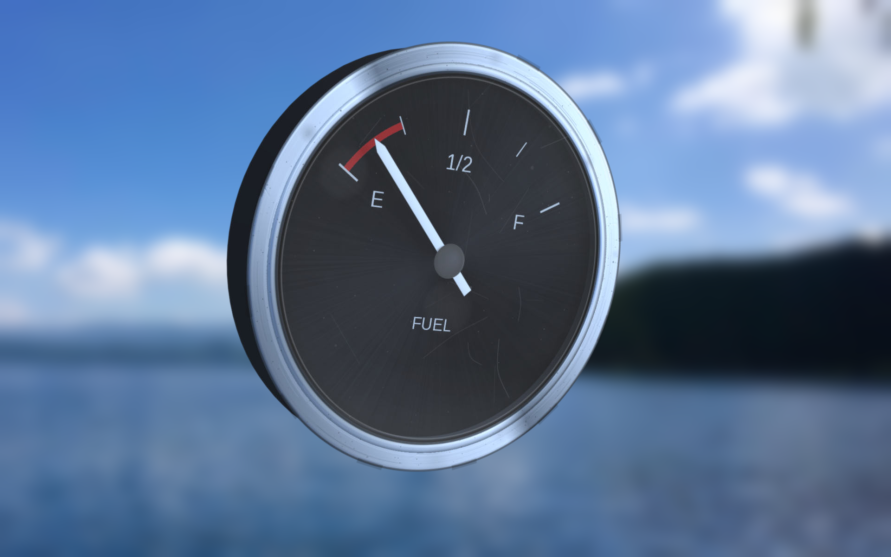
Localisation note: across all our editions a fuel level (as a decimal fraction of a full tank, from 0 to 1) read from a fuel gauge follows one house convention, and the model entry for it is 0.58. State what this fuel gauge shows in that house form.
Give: 0.125
